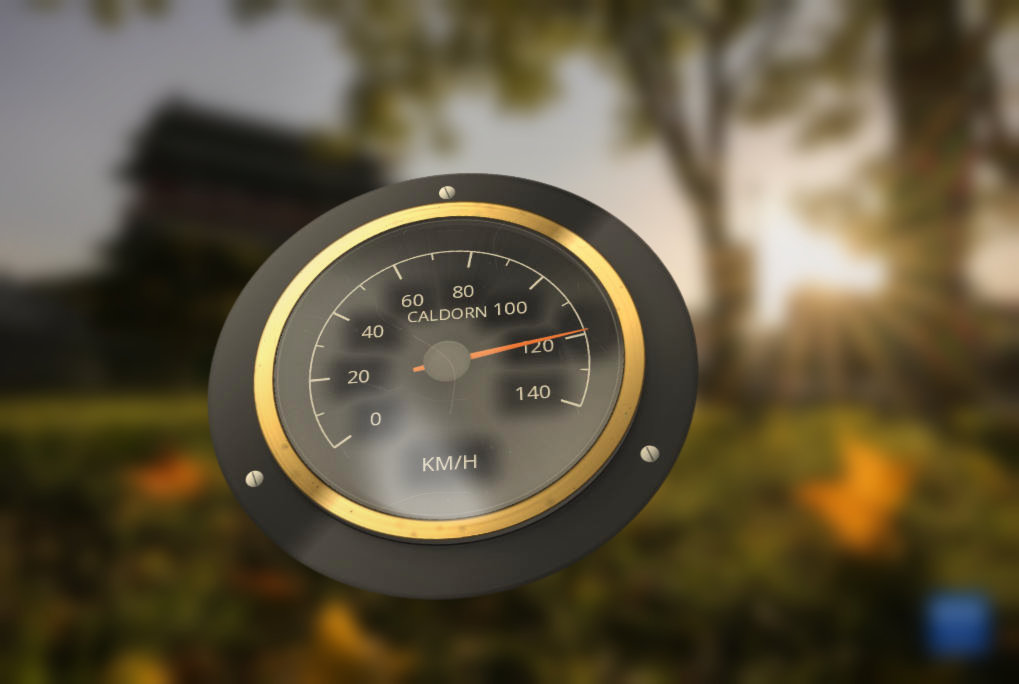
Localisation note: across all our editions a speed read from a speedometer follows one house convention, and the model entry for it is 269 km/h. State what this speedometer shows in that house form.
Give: 120 km/h
